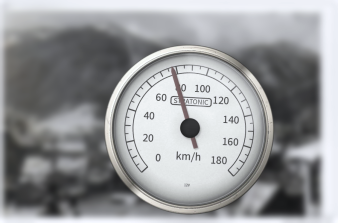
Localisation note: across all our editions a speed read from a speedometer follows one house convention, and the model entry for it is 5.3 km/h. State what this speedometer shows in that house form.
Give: 77.5 km/h
